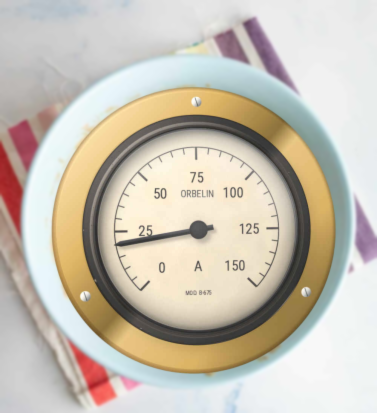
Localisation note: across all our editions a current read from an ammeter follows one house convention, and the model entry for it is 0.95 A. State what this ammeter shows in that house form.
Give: 20 A
